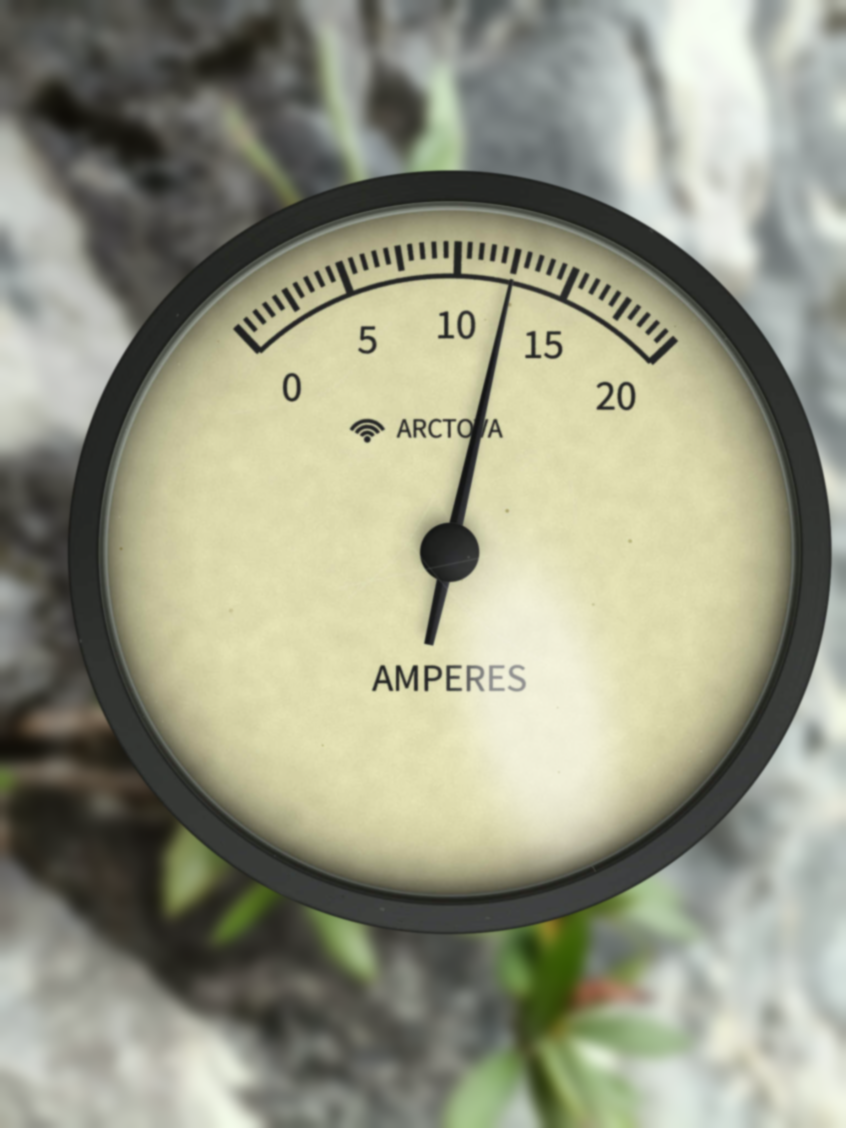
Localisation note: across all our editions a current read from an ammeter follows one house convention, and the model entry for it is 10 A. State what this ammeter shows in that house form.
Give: 12.5 A
